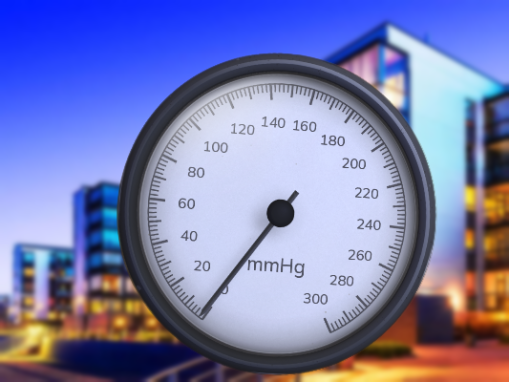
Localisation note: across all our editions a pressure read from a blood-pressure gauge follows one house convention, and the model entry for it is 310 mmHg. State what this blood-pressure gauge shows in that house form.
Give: 2 mmHg
